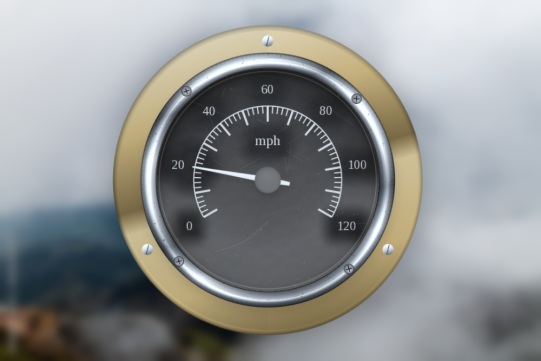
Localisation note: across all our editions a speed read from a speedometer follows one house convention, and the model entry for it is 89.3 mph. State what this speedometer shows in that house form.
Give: 20 mph
